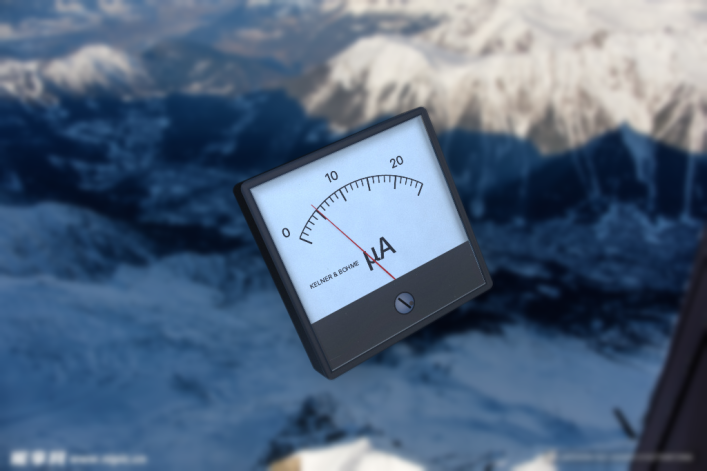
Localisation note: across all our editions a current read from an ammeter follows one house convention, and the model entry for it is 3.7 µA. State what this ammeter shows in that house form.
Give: 5 µA
